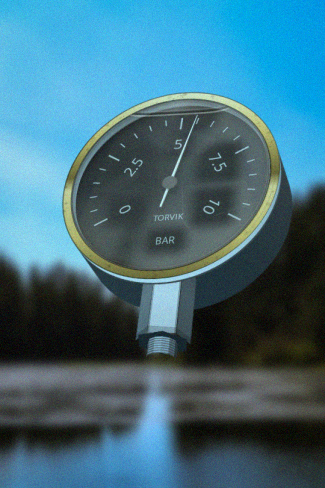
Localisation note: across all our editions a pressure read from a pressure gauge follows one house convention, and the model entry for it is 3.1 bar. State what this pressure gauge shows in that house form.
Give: 5.5 bar
